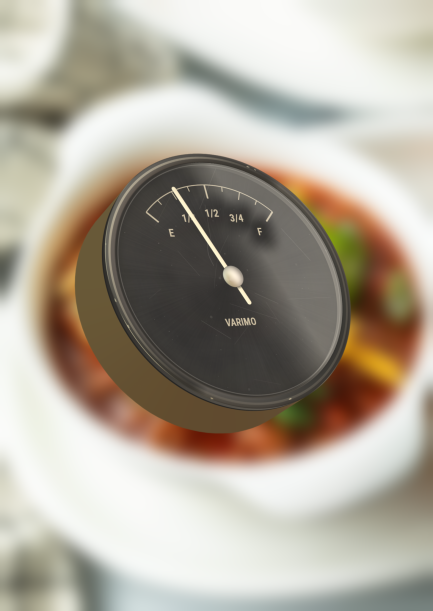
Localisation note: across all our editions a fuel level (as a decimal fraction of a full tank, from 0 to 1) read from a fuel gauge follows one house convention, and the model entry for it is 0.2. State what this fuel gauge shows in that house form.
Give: 0.25
